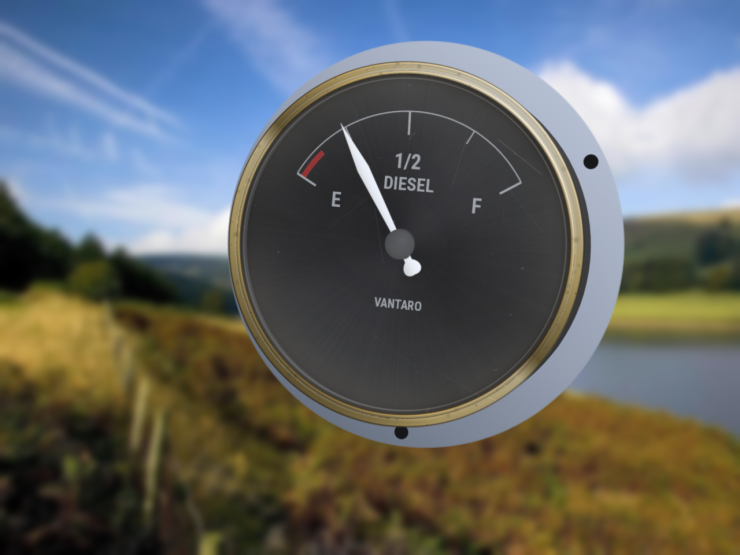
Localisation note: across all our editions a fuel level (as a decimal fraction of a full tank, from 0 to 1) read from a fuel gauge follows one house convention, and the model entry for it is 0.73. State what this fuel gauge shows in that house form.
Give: 0.25
